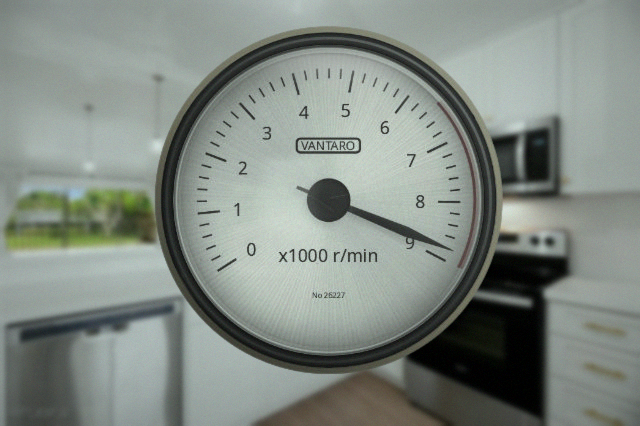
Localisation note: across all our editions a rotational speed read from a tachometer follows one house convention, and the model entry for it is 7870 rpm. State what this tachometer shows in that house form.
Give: 8800 rpm
